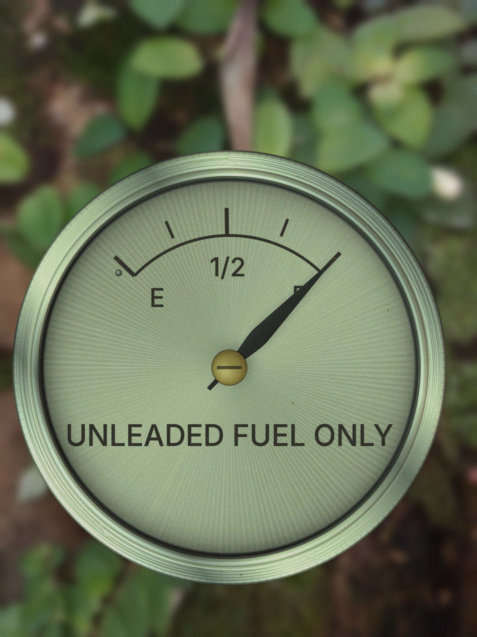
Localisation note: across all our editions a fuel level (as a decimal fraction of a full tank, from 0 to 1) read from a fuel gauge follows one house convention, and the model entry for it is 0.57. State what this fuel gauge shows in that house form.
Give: 1
